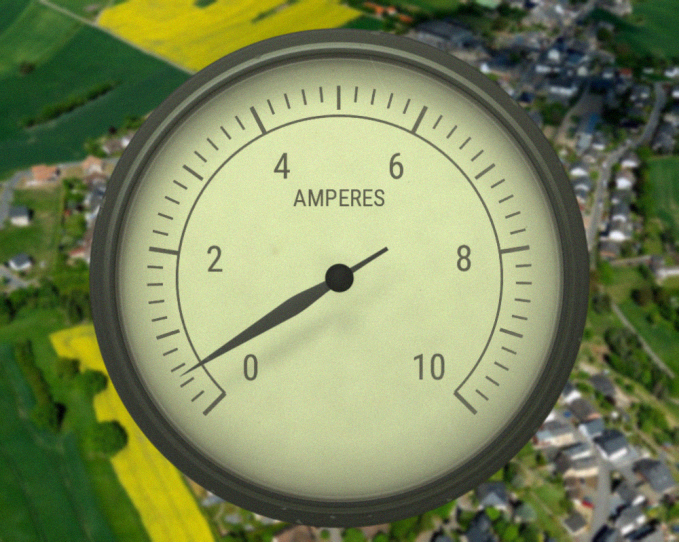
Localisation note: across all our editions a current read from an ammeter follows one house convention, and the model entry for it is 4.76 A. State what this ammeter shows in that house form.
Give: 0.5 A
